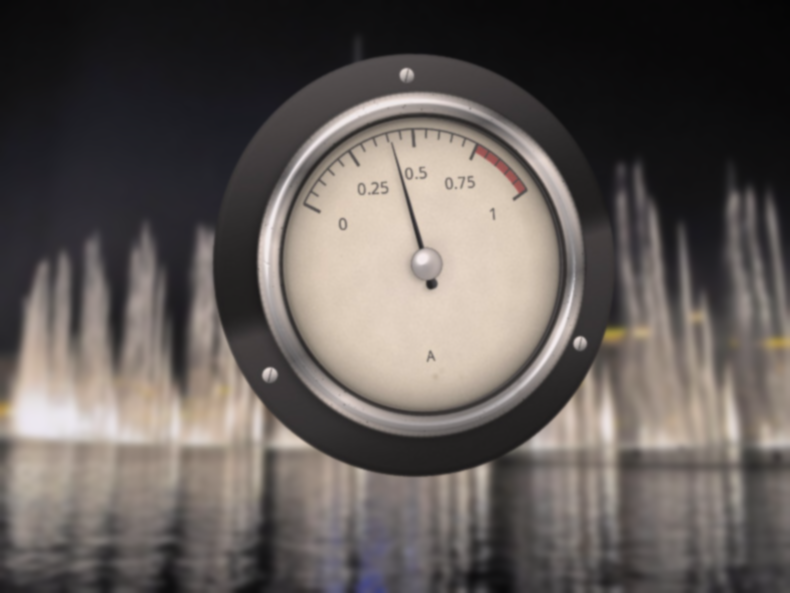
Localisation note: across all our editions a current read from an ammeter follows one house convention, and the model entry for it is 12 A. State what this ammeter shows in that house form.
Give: 0.4 A
